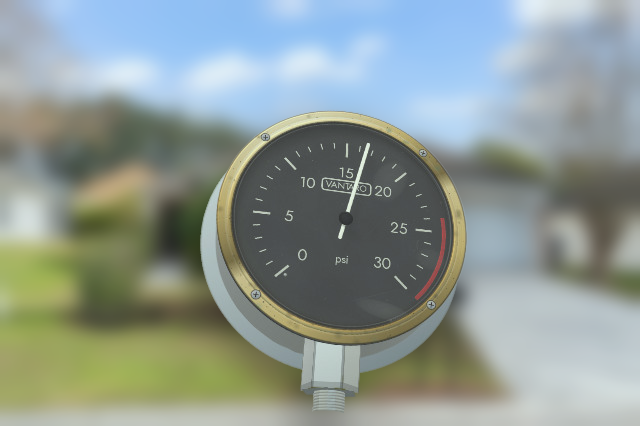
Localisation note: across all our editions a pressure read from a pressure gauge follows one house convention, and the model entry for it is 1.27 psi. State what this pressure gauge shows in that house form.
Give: 16.5 psi
